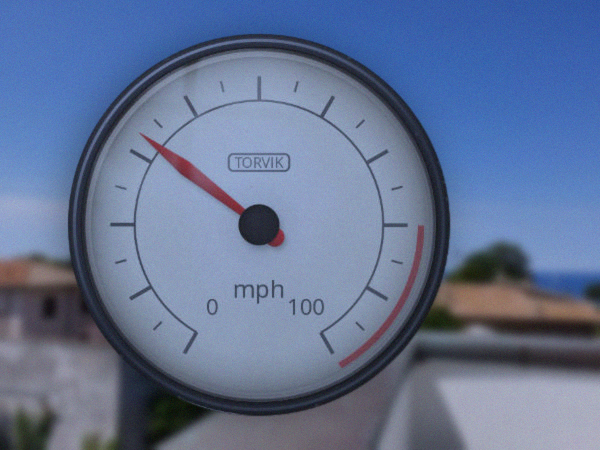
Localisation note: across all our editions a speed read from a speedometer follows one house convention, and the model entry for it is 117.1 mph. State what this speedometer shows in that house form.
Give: 32.5 mph
